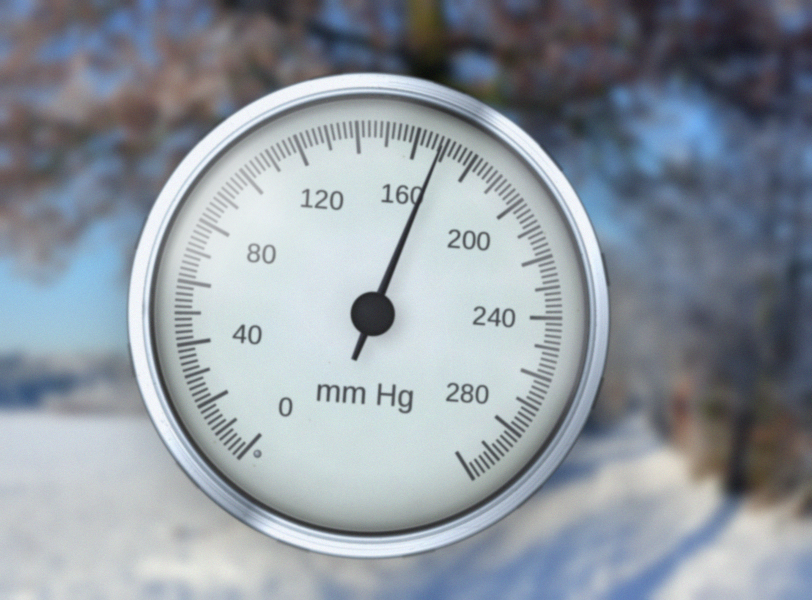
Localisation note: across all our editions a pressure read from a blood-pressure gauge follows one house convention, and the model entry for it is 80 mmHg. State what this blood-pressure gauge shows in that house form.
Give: 168 mmHg
